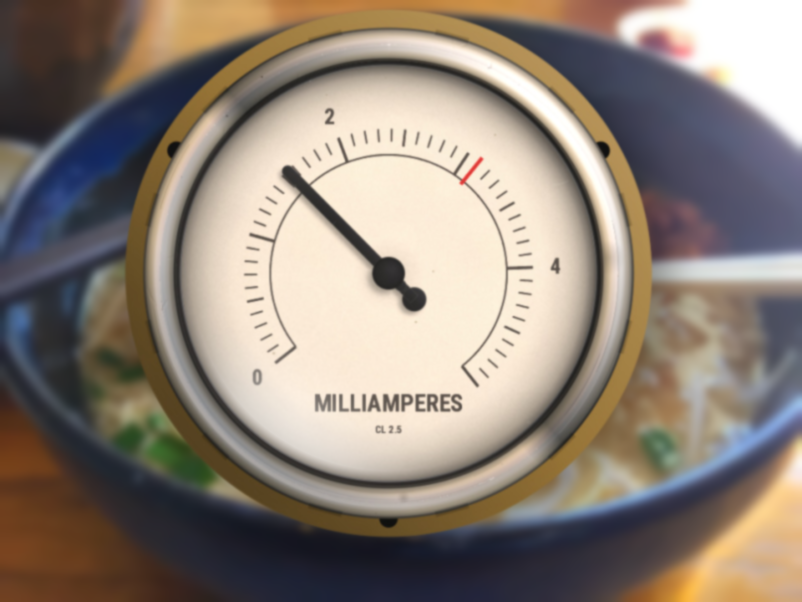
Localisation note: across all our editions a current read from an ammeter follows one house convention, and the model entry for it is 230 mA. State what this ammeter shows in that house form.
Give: 1.55 mA
